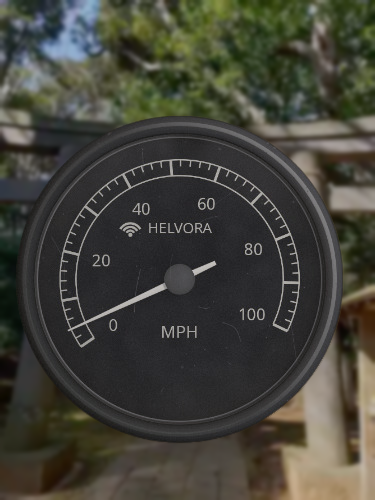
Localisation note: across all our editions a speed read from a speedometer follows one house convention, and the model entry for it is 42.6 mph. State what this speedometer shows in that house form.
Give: 4 mph
